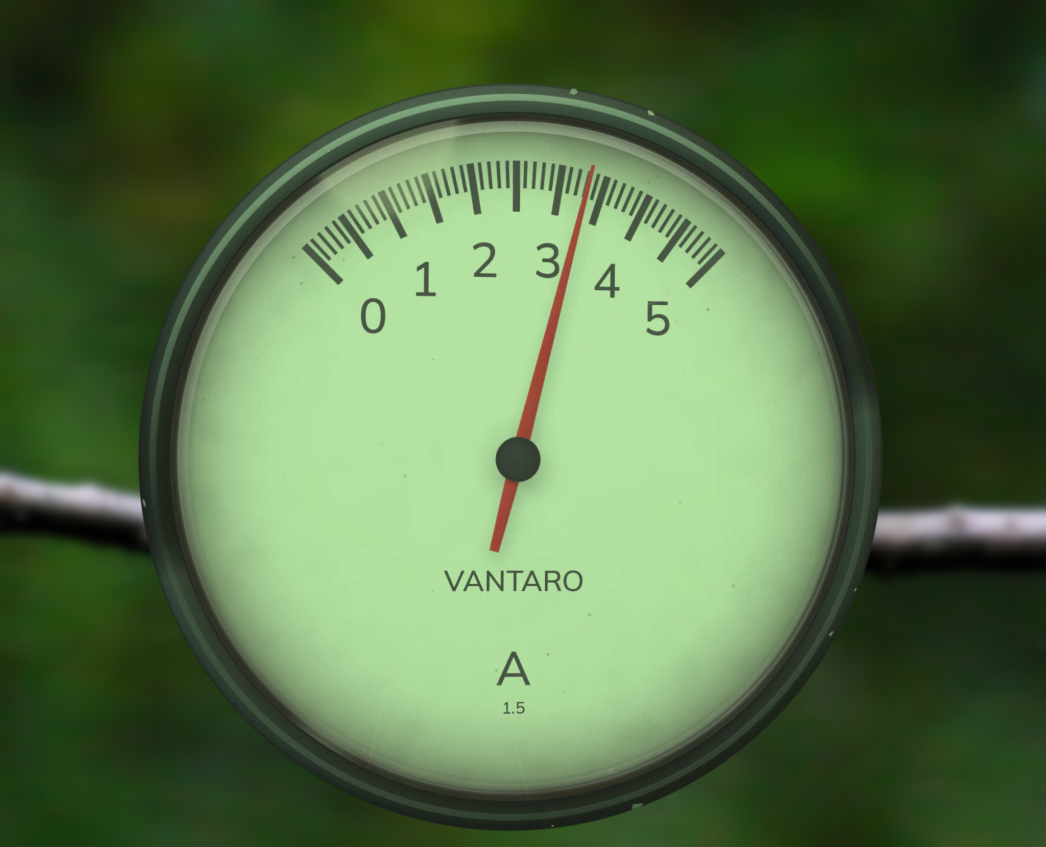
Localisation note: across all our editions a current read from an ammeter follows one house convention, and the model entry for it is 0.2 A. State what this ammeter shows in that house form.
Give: 3.3 A
